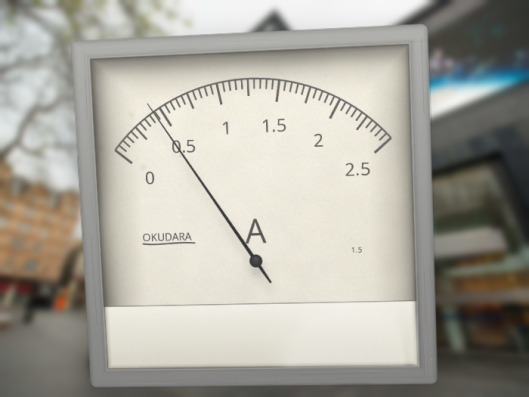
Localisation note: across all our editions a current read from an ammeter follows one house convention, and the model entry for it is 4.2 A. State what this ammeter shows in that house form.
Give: 0.45 A
